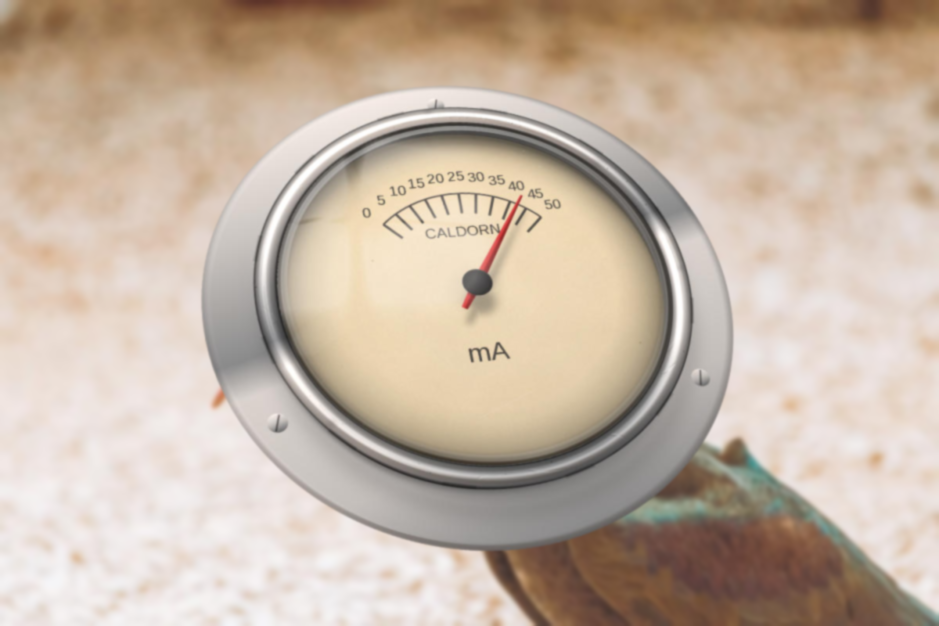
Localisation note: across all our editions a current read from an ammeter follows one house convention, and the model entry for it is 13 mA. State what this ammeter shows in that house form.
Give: 42.5 mA
